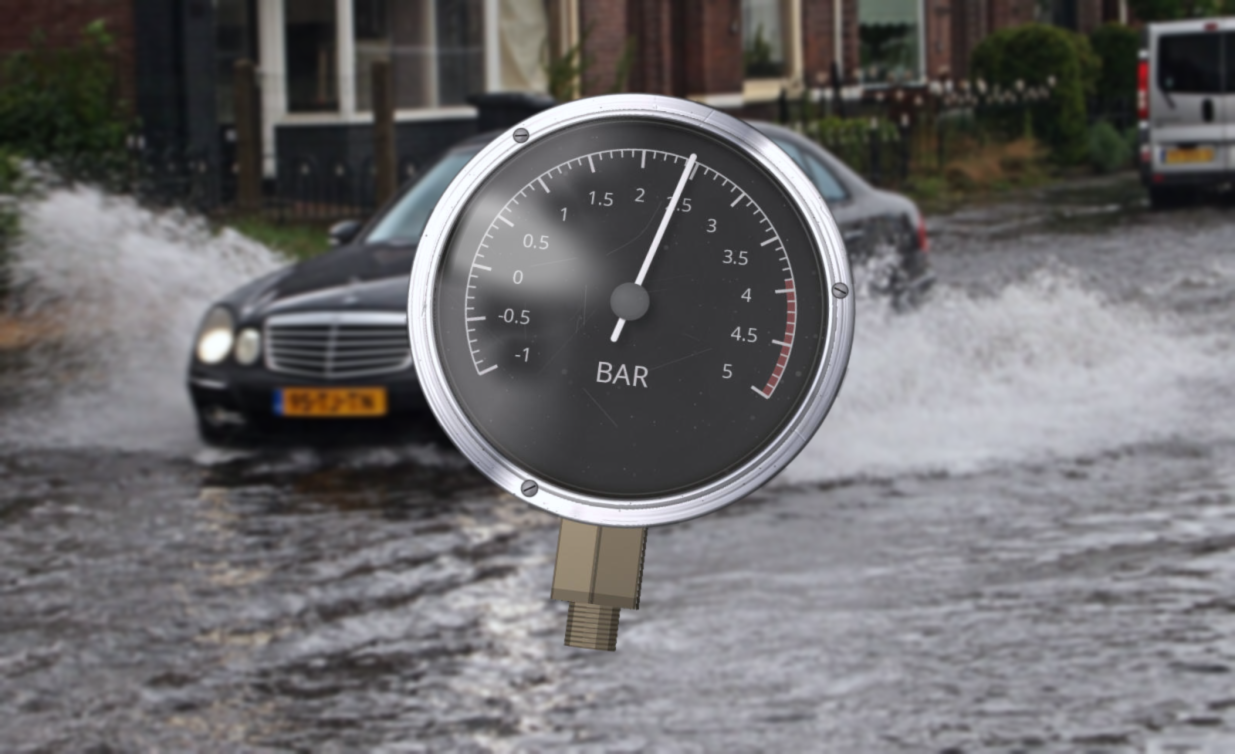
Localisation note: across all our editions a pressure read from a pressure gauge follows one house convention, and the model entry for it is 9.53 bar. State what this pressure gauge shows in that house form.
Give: 2.45 bar
